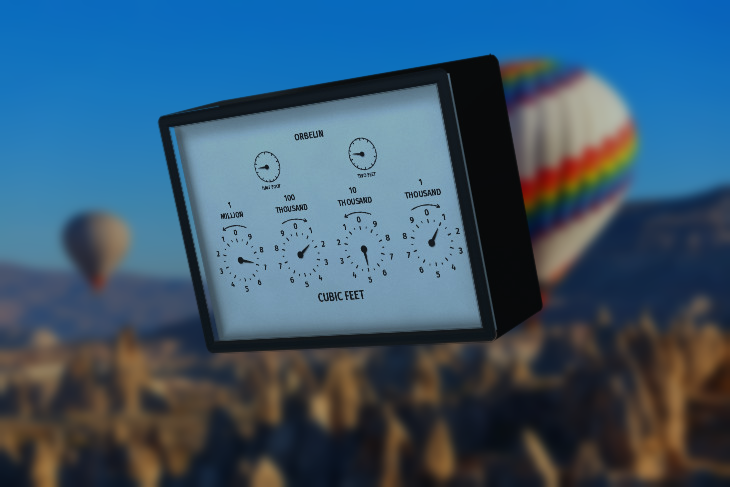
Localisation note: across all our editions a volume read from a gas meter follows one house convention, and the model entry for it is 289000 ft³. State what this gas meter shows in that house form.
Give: 715100 ft³
